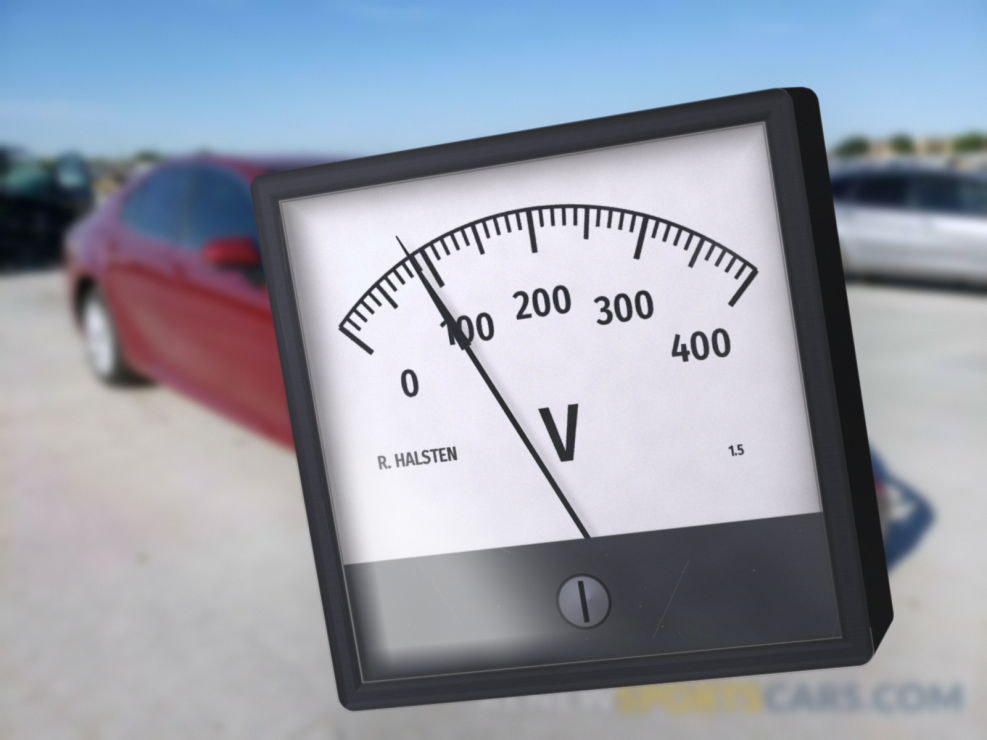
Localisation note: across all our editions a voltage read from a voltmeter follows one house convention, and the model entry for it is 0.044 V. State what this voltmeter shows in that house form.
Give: 90 V
